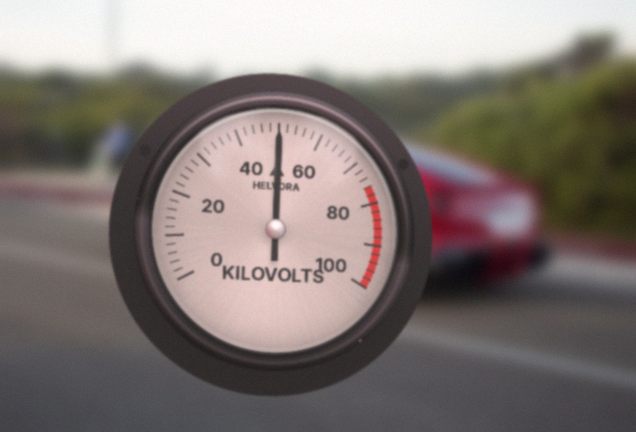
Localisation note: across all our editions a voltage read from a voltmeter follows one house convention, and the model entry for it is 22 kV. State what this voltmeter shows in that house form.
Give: 50 kV
